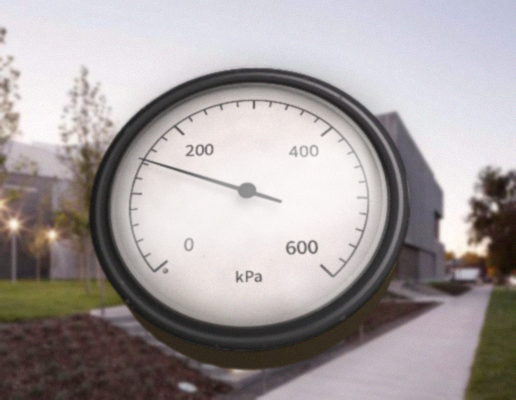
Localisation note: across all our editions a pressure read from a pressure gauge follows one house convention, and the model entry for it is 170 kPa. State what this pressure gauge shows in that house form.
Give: 140 kPa
